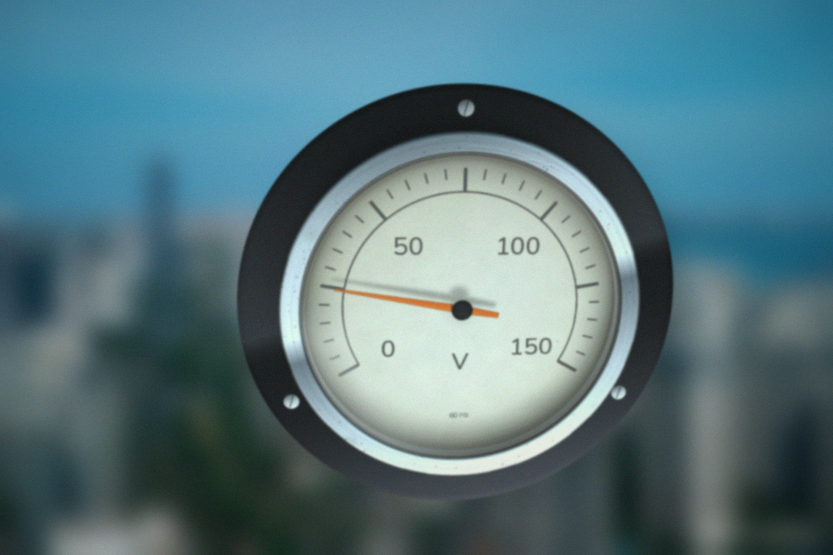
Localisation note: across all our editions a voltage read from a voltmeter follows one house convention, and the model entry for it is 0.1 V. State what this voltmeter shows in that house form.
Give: 25 V
